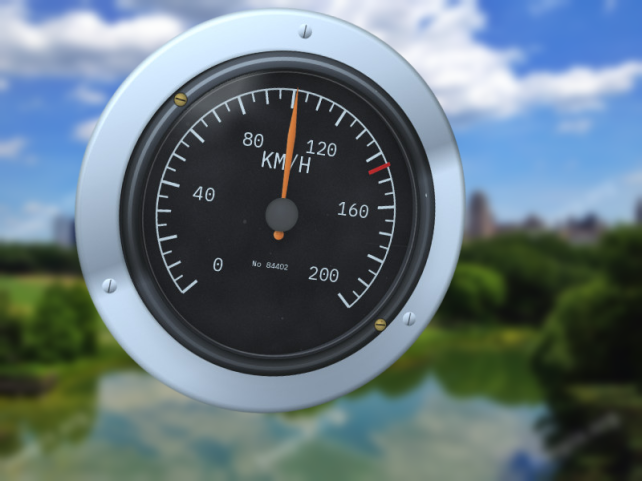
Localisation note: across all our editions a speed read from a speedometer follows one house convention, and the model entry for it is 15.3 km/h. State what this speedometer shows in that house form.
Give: 100 km/h
